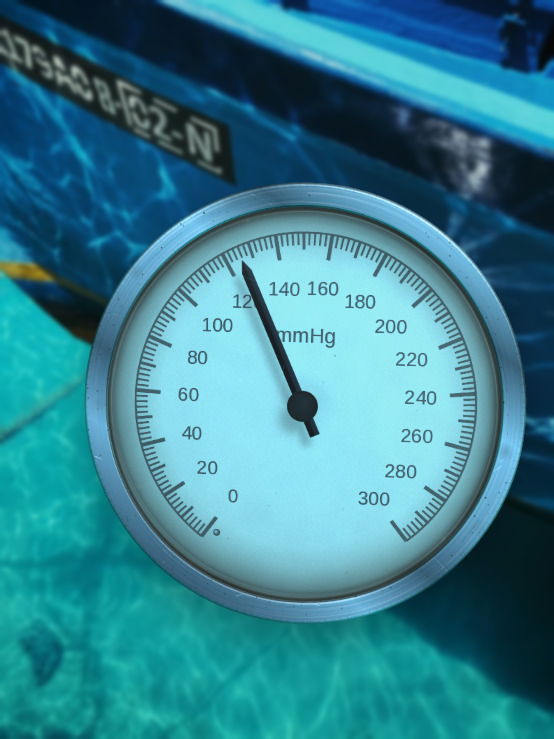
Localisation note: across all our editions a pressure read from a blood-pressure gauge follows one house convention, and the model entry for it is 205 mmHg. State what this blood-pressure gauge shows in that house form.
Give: 126 mmHg
